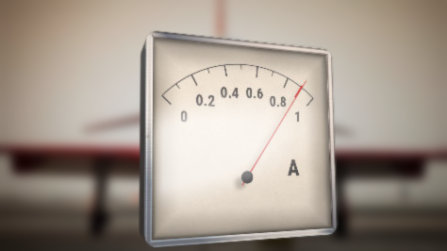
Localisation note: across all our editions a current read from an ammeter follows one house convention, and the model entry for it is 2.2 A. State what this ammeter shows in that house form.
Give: 0.9 A
